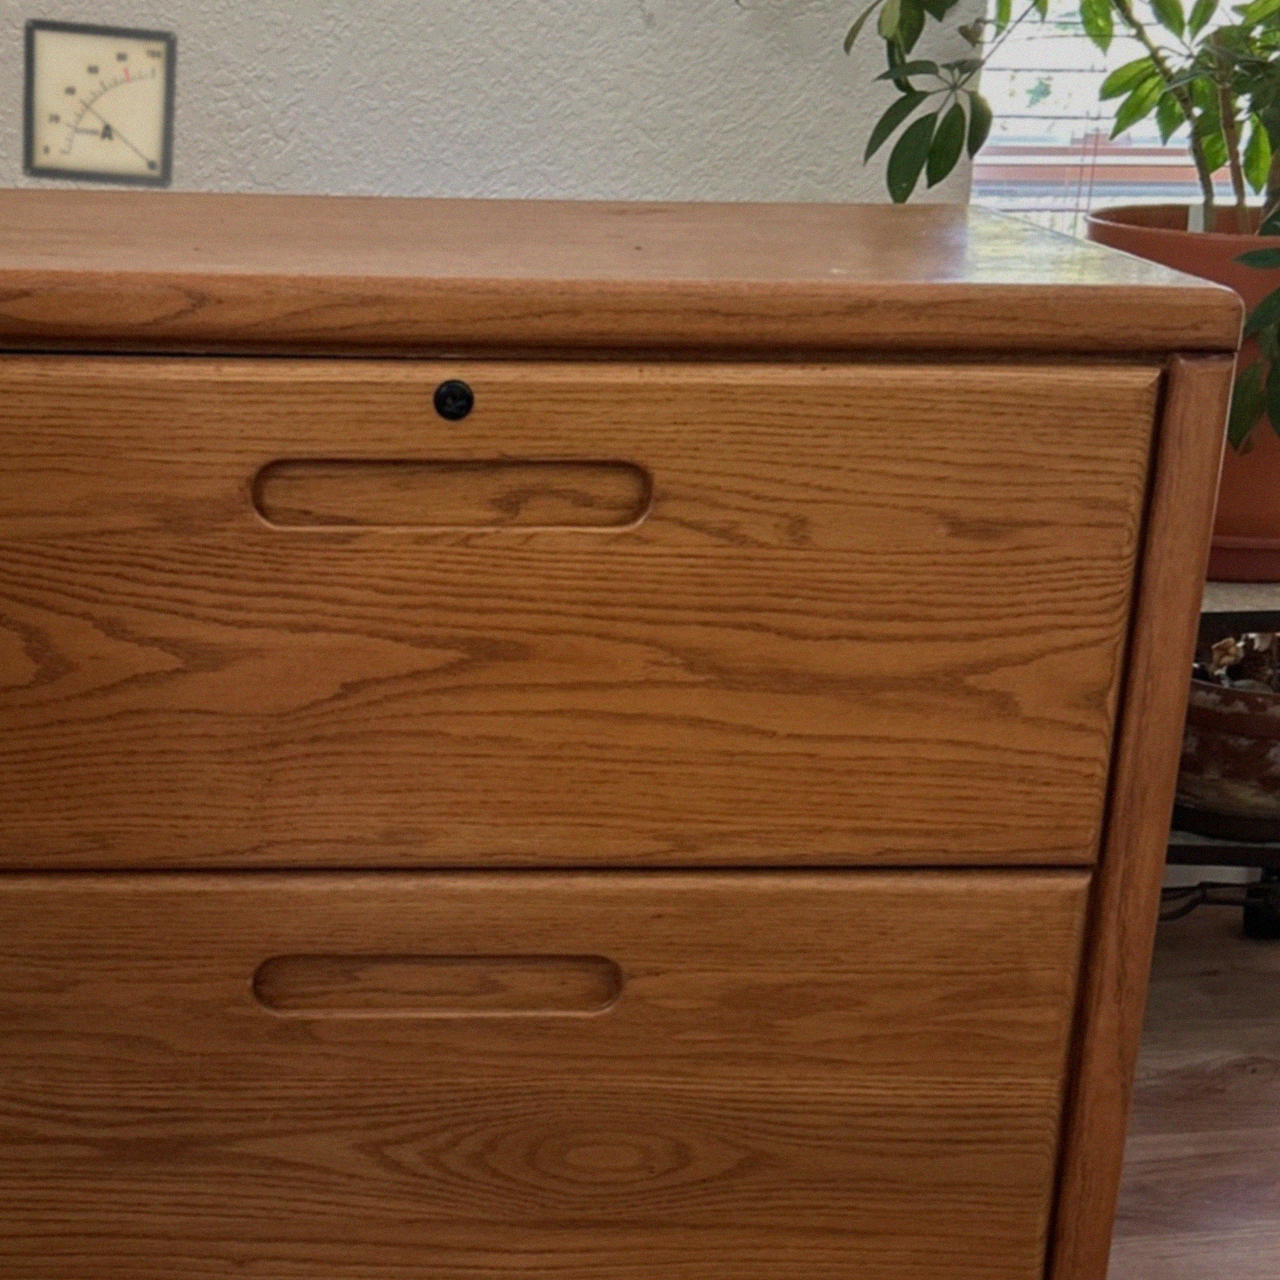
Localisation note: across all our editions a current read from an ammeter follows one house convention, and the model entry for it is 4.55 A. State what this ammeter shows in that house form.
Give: 40 A
